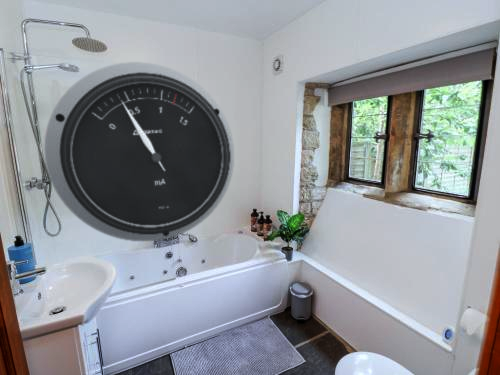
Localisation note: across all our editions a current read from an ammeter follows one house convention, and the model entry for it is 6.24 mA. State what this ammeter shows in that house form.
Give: 0.4 mA
